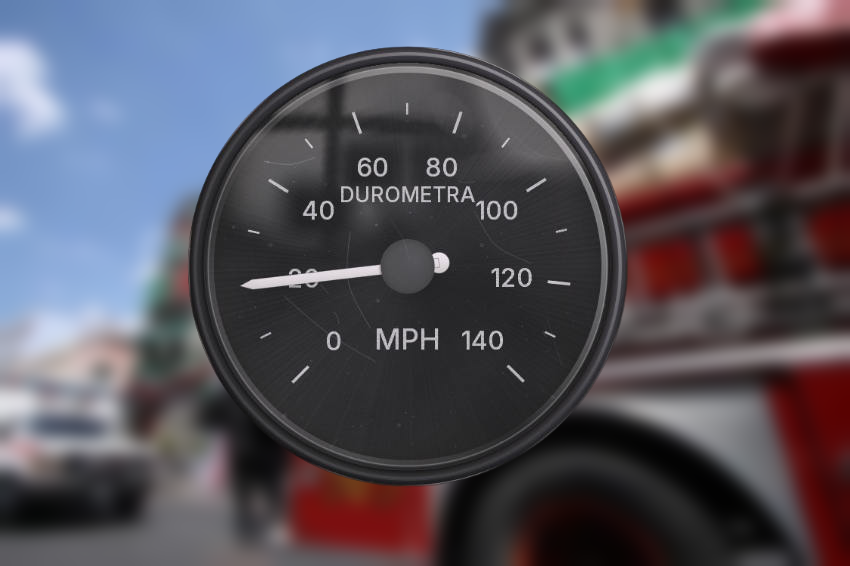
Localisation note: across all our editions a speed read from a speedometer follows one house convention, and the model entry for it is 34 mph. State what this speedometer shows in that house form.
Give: 20 mph
